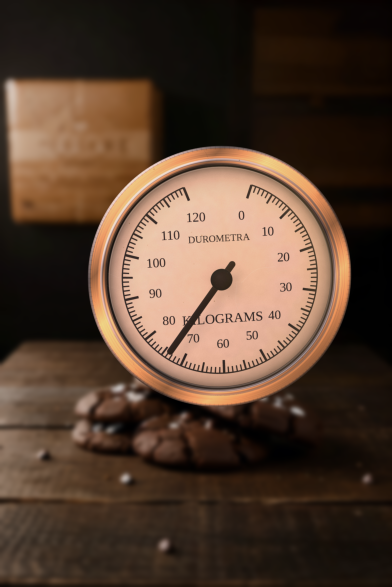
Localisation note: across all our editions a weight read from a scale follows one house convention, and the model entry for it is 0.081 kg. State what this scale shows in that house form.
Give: 74 kg
